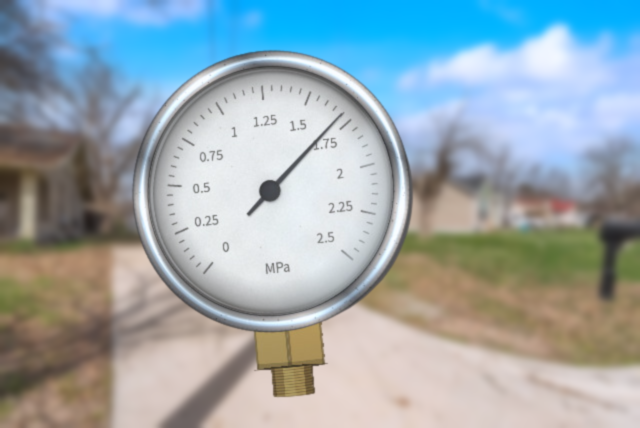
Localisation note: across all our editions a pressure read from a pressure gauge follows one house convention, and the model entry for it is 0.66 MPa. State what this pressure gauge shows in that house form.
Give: 1.7 MPa
